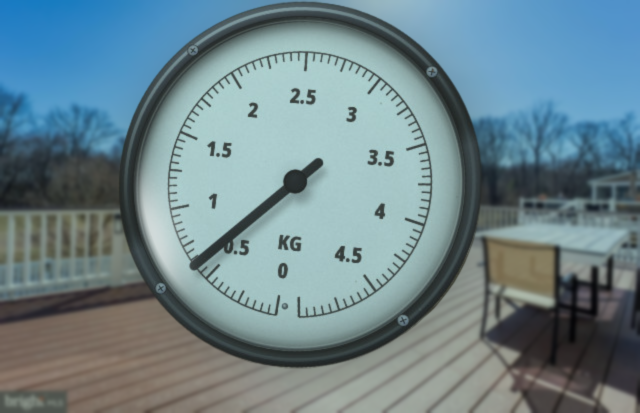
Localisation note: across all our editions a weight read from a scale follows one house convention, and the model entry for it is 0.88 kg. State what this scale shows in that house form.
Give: 0.6 kg
